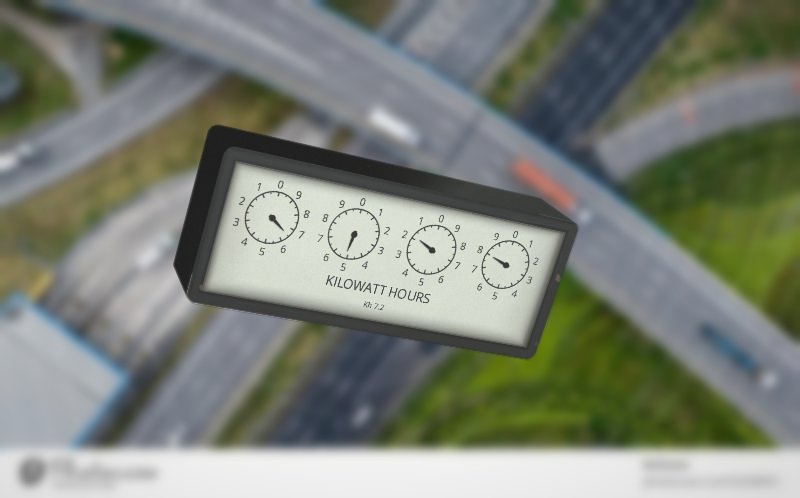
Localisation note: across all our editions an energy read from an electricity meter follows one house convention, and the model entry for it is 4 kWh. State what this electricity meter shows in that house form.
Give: 6518 kWh
